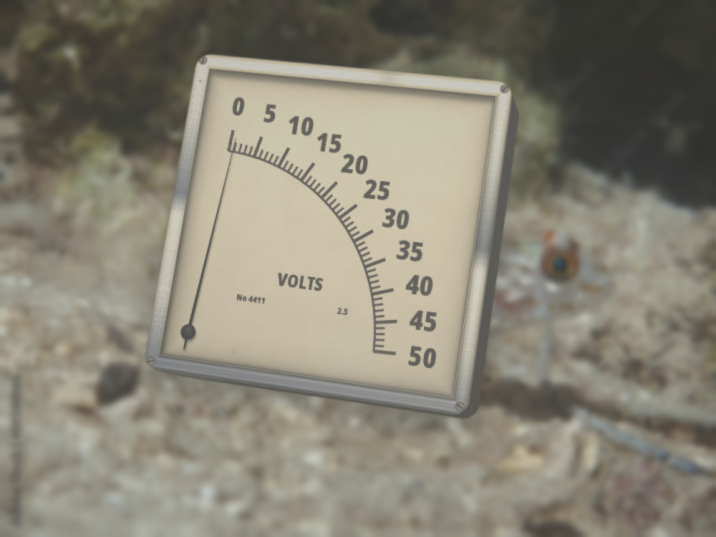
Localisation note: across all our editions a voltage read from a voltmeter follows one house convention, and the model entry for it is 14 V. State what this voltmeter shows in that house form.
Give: 1 V
